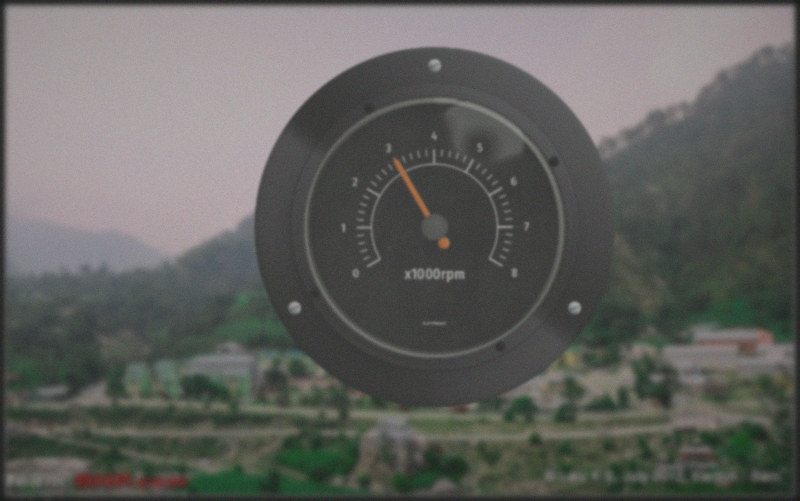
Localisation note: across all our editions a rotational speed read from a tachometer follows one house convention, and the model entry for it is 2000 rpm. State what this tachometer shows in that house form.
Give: 3000 rpm
